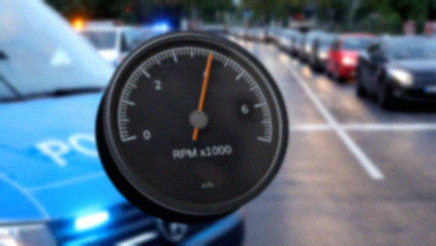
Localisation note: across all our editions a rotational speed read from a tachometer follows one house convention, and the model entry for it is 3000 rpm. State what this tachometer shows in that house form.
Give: 4000 rpm
